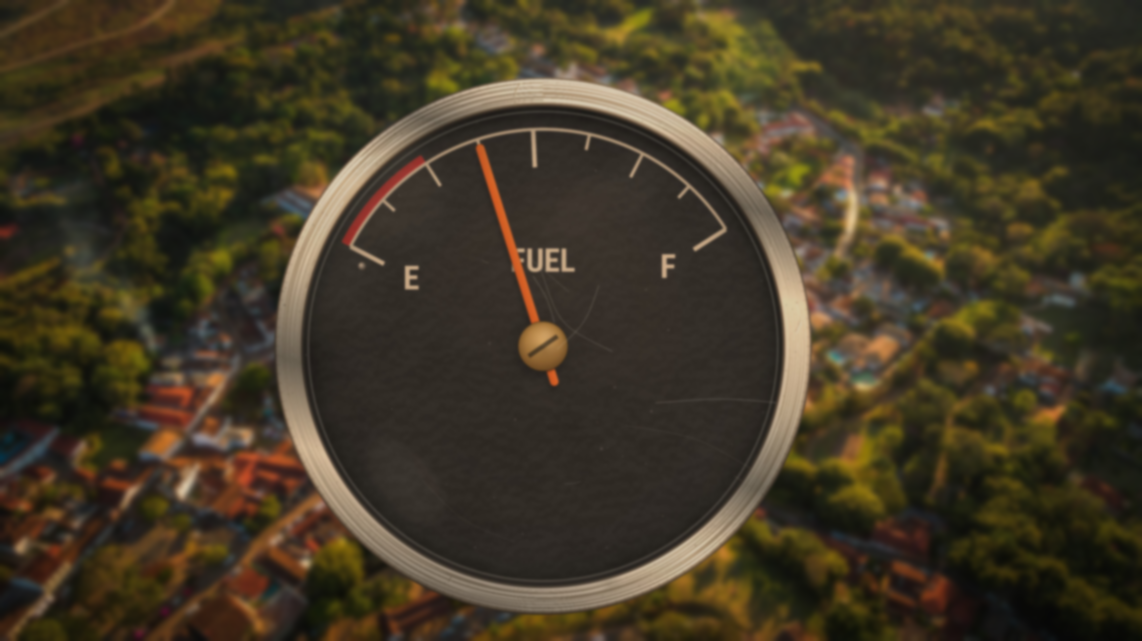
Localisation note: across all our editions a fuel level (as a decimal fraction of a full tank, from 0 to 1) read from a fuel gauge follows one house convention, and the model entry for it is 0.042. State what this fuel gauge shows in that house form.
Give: 0.375
